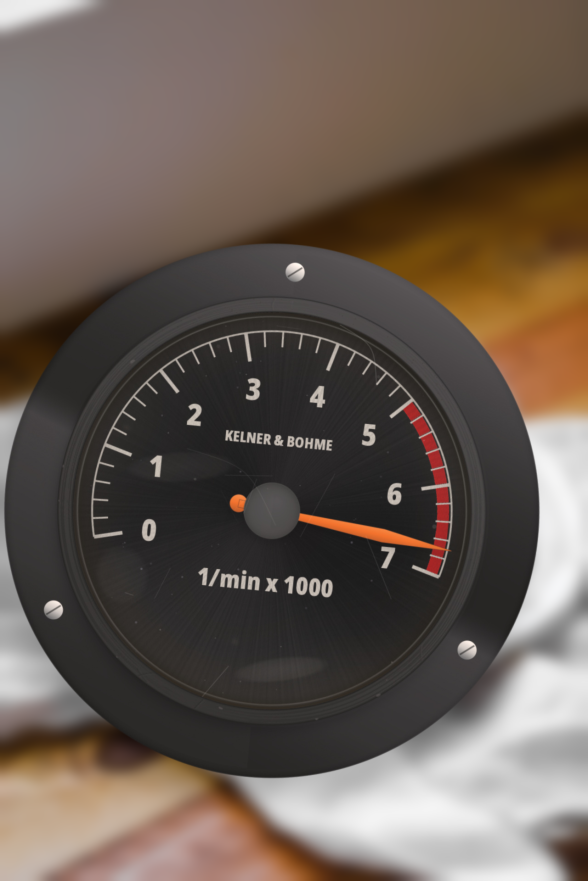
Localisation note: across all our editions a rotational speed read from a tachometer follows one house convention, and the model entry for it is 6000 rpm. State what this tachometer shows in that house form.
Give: 6700 rpm
